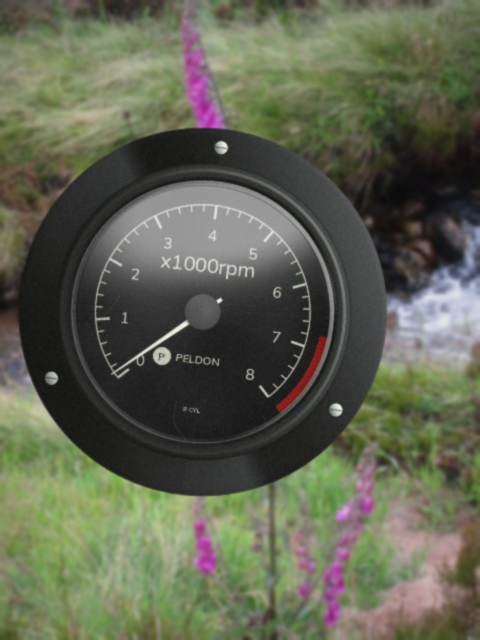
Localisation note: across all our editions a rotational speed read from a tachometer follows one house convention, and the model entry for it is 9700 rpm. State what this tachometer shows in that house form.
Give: 100 rpm
